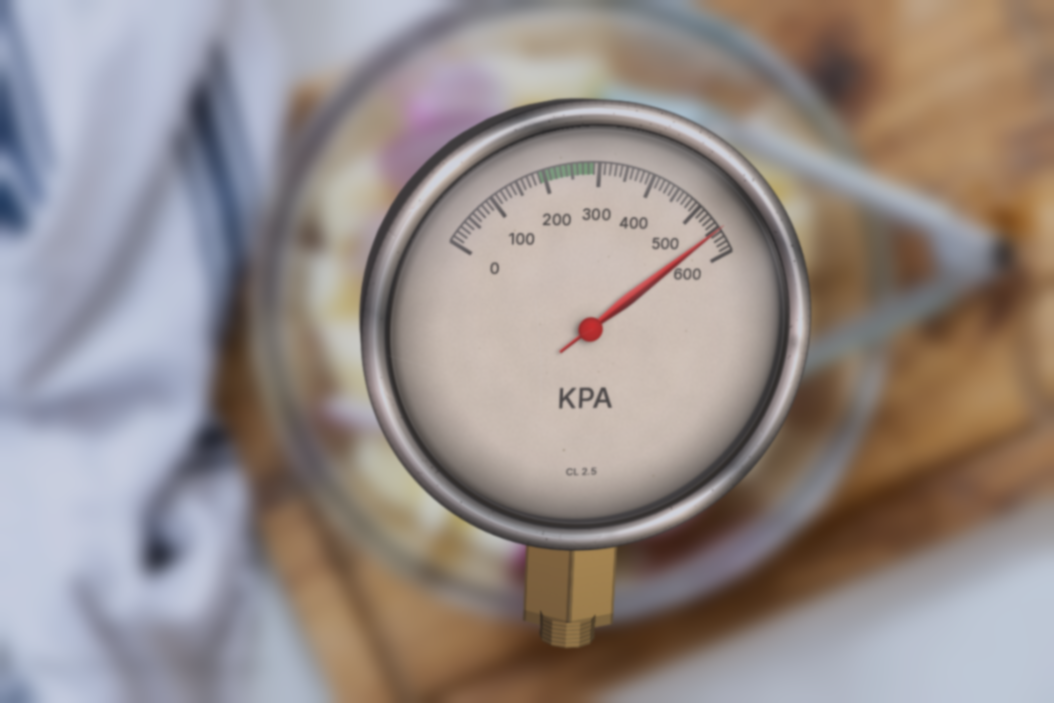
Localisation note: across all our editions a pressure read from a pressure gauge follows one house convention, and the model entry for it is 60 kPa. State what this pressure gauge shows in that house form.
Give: 550 kPa
